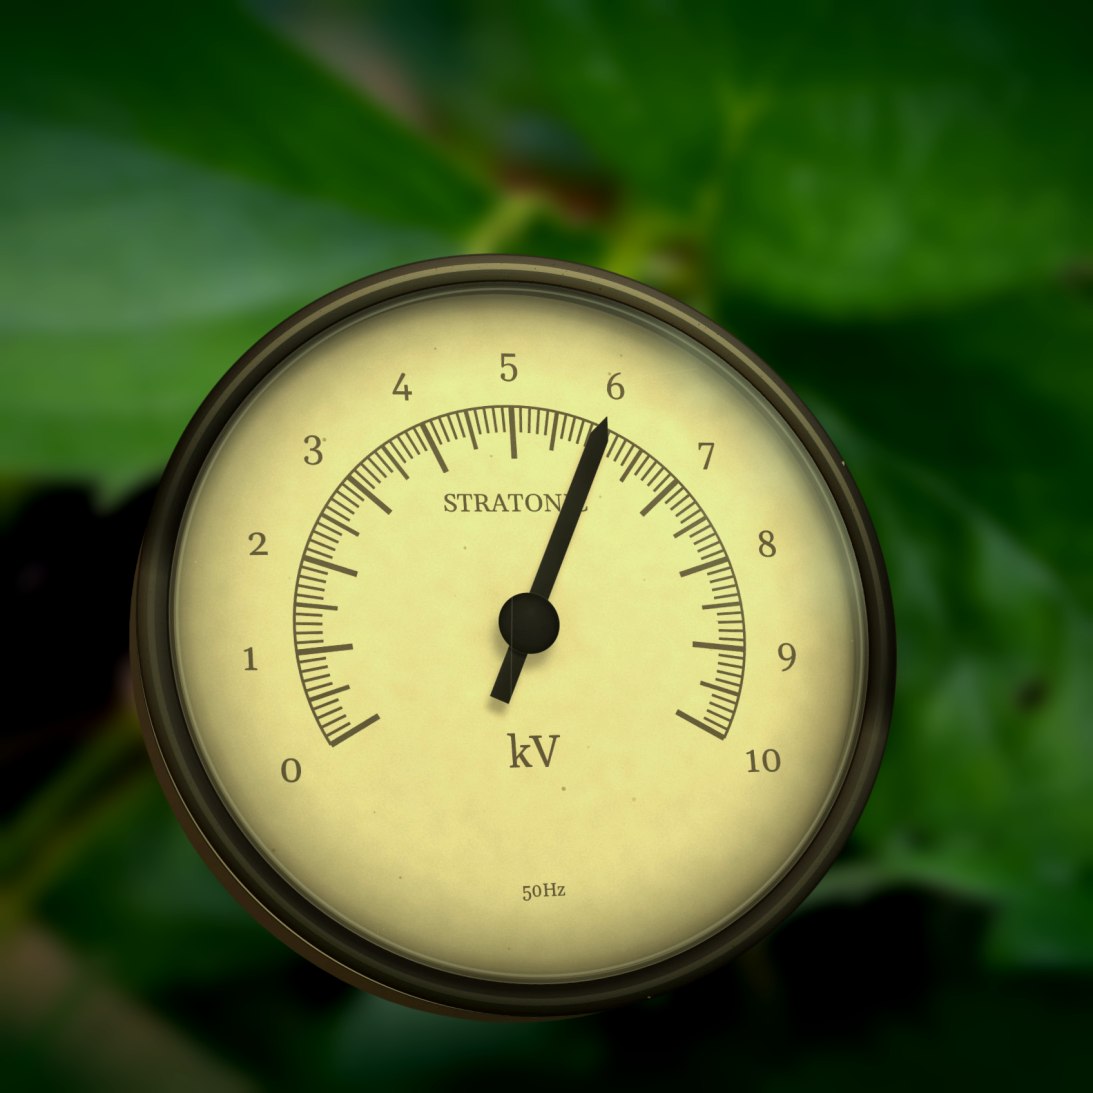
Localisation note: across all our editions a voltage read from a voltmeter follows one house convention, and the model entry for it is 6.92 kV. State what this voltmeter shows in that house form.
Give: 6 kV
